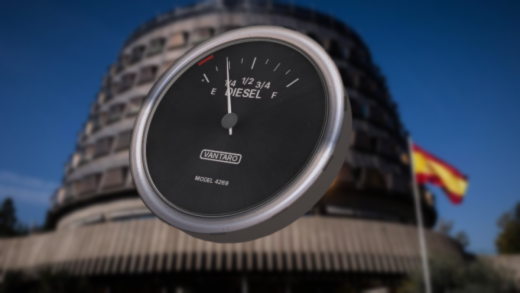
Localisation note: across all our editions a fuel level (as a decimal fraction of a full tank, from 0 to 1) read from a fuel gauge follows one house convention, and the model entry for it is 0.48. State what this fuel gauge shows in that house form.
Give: 0.25
